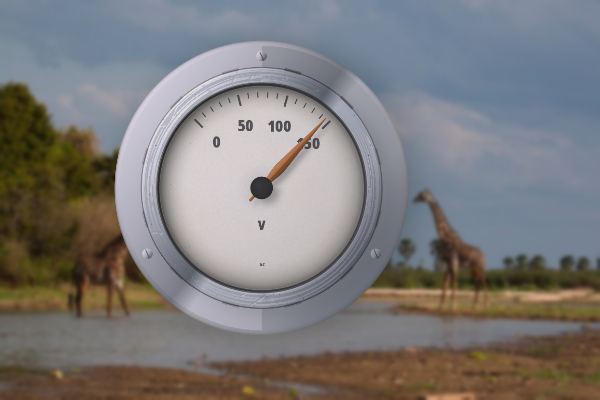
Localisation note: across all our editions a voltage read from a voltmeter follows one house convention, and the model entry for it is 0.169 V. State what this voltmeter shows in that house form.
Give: 145 V
